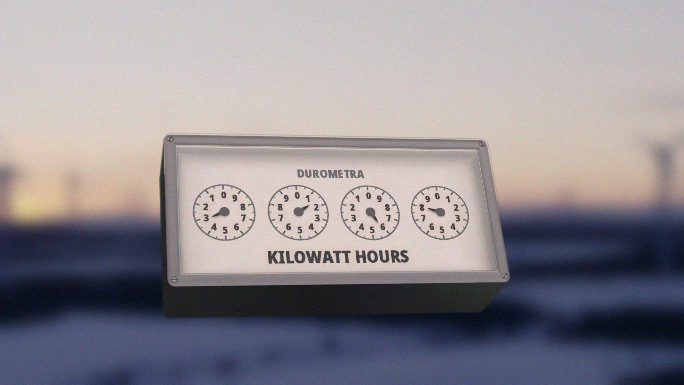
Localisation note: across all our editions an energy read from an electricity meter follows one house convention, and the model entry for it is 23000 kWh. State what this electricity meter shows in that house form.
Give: 3158 kWh
